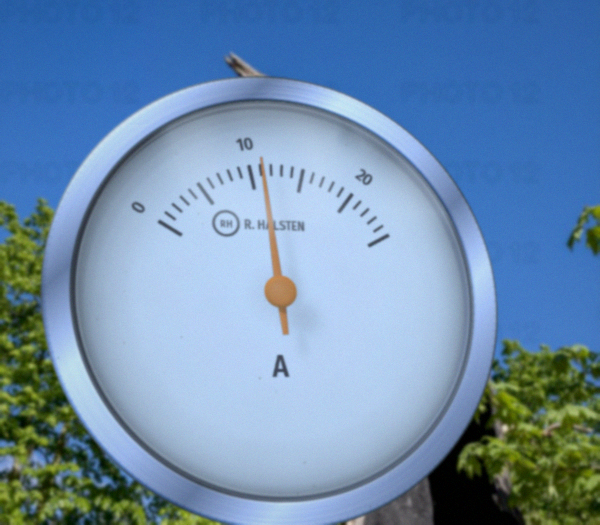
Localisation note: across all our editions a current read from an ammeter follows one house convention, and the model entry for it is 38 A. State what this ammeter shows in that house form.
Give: 11 A
